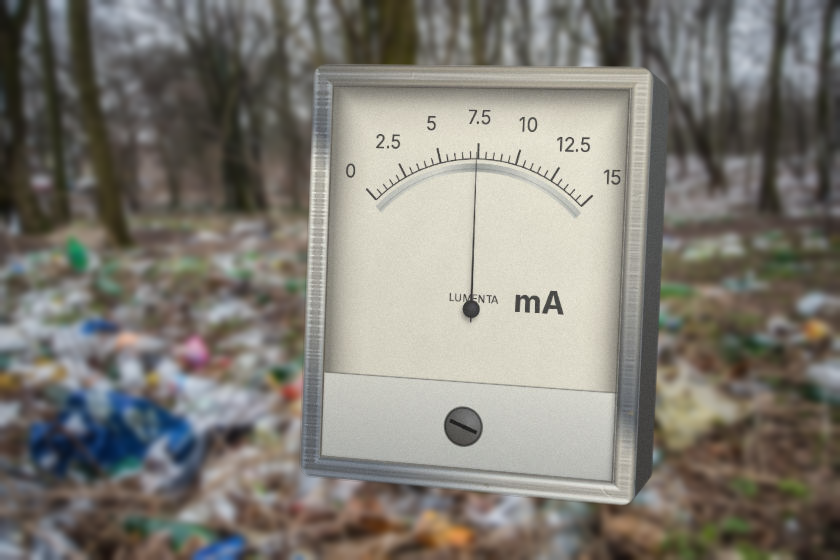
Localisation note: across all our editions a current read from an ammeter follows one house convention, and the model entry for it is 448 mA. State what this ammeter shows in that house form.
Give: 7.5 mA
